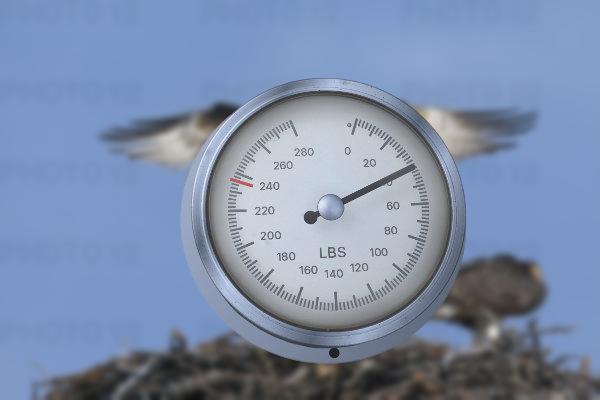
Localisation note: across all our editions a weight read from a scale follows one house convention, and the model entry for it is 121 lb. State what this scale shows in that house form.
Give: 40 lb
